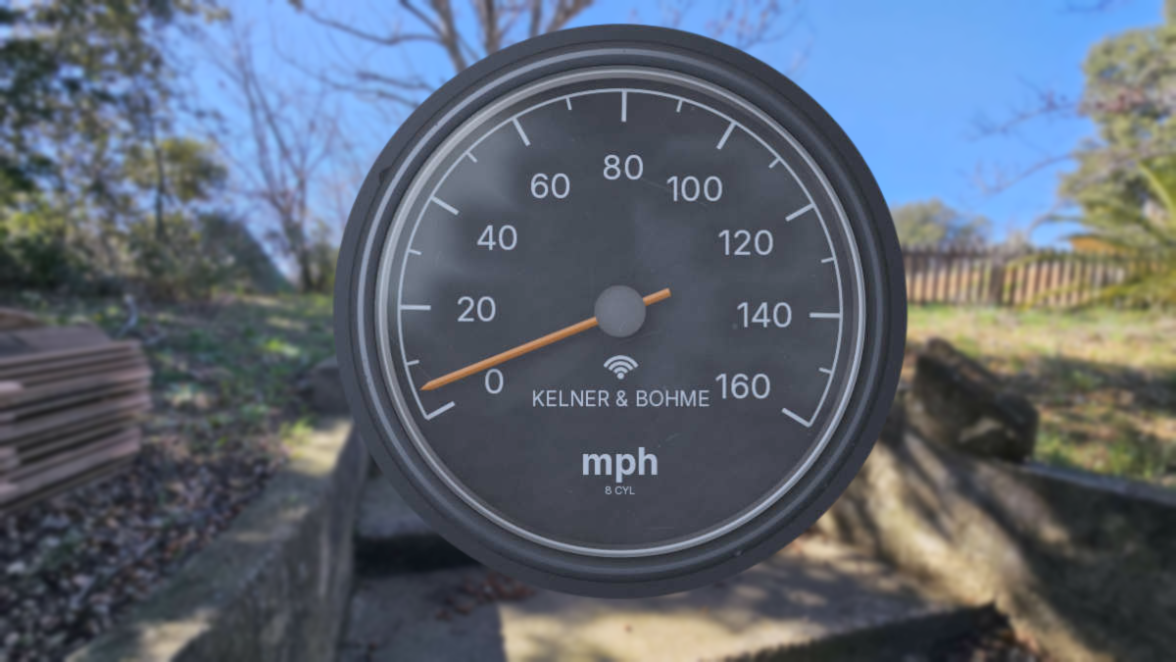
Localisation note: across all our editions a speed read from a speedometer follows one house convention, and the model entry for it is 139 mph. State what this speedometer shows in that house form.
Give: 5 mph
